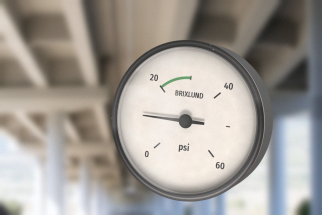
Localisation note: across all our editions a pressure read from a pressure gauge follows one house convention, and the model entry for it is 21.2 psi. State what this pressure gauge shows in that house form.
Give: 10 psi
